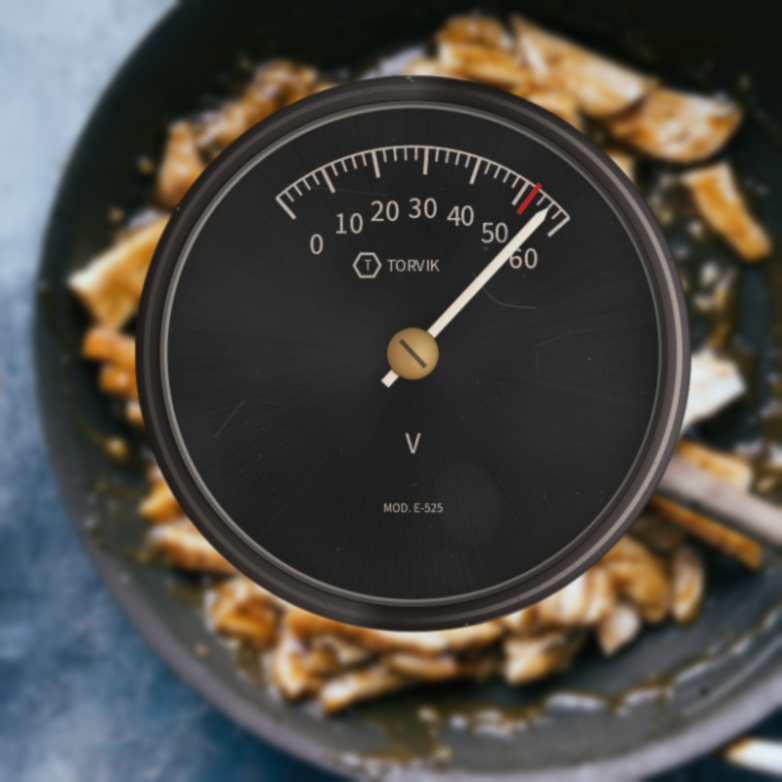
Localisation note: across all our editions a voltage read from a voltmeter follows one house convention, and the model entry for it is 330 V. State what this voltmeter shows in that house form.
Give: 56 V
